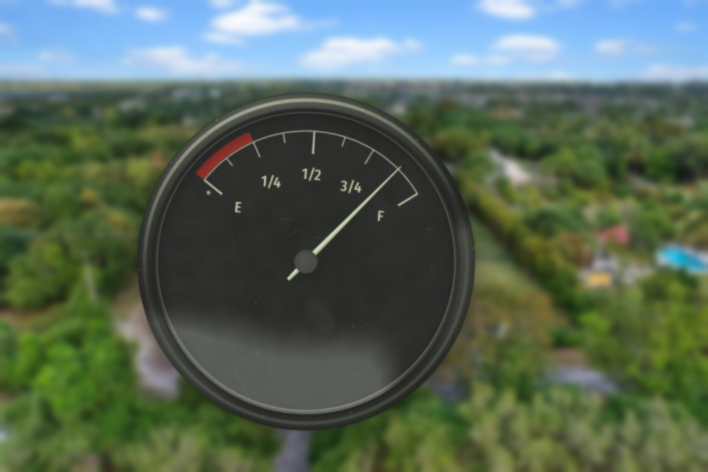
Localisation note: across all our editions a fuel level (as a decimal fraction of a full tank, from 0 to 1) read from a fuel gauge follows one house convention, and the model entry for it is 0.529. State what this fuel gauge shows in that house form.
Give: 0.875
